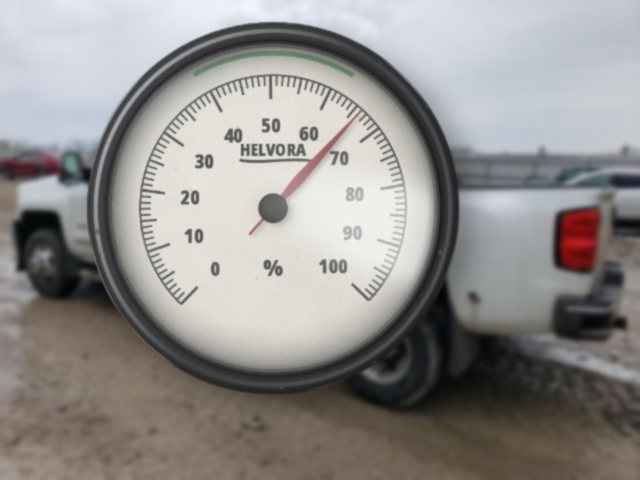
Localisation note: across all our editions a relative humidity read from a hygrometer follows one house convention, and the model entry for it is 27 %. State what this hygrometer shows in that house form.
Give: 66 %
